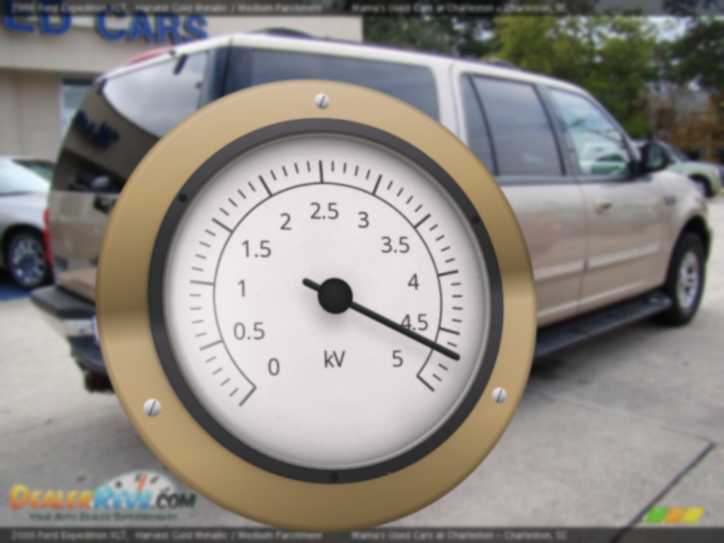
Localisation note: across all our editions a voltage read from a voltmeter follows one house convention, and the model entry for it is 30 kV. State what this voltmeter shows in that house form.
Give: 4.7 kV
